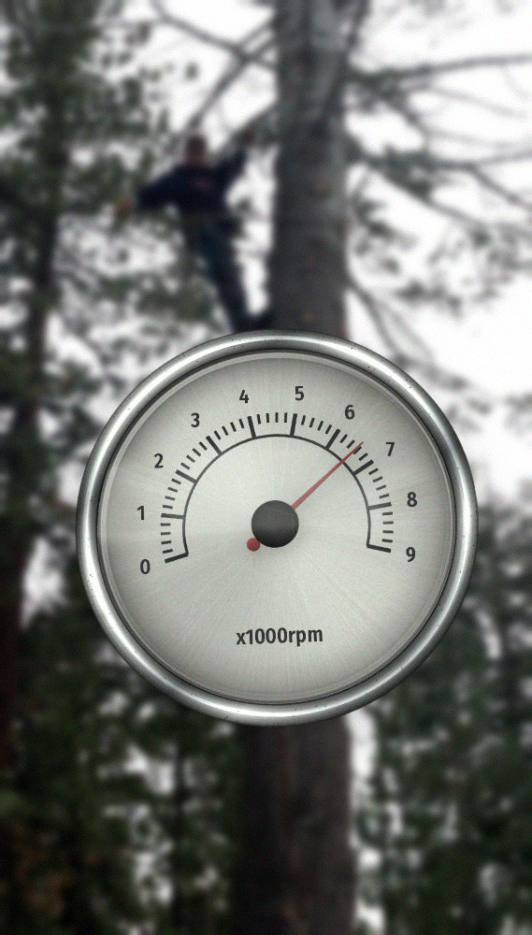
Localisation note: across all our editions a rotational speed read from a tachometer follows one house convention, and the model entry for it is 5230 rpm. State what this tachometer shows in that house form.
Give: 6600 rpm
